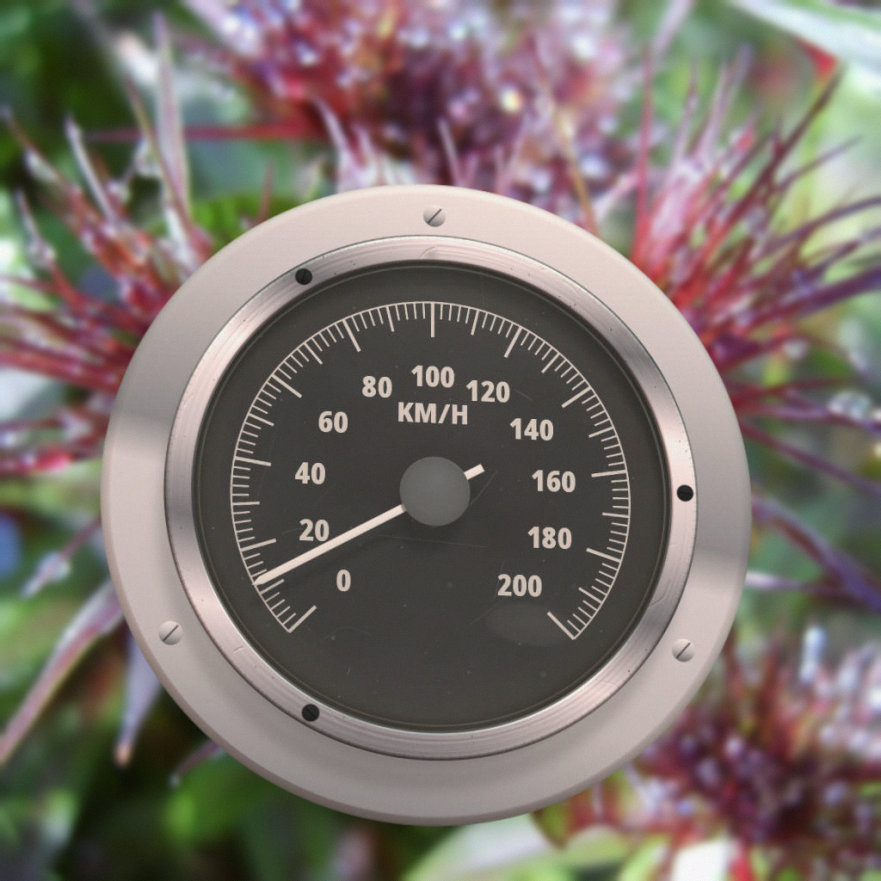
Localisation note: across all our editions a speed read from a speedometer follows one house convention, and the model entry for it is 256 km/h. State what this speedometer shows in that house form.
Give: 12 km/h
